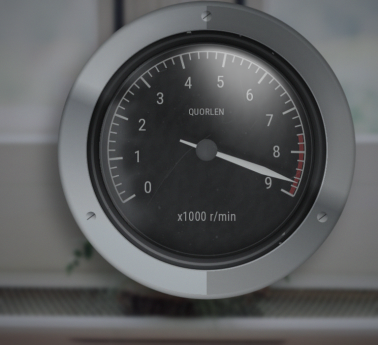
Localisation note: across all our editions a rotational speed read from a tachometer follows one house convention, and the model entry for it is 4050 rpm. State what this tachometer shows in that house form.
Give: 8700 rpm
